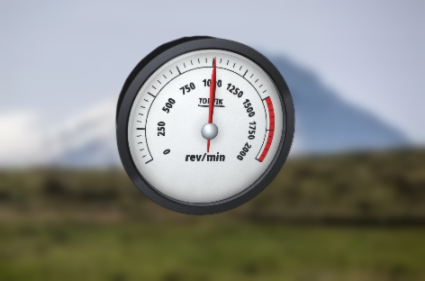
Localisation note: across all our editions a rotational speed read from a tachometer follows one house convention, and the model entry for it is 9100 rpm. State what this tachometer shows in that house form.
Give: 1000 rpm
